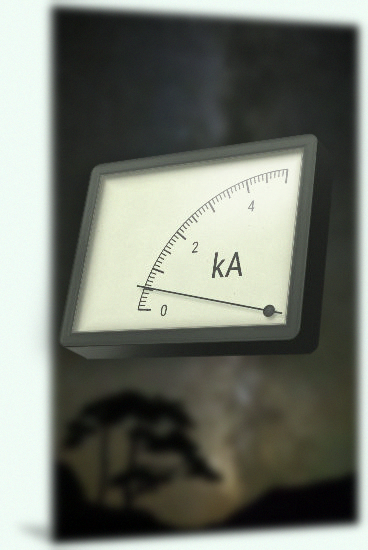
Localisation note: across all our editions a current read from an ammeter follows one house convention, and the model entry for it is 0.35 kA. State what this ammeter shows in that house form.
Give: 0.5 kA
